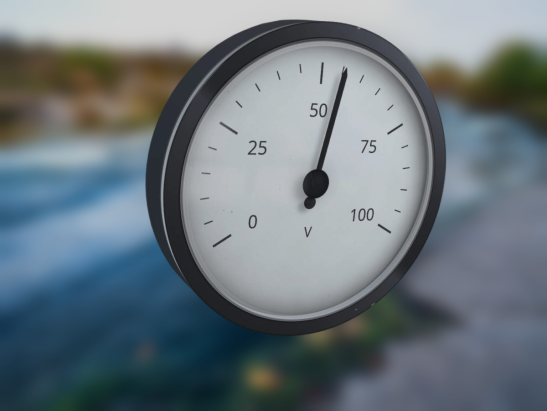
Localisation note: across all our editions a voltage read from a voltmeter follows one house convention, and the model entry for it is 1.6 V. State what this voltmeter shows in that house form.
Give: 55 V
